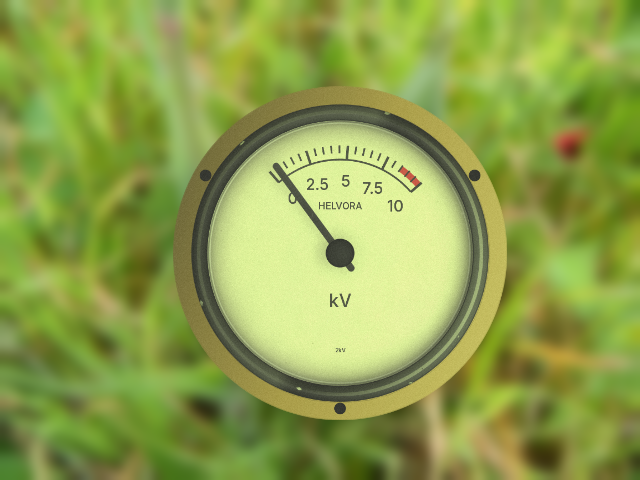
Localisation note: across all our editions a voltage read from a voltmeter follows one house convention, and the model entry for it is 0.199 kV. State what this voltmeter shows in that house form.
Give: 0.5 kV
